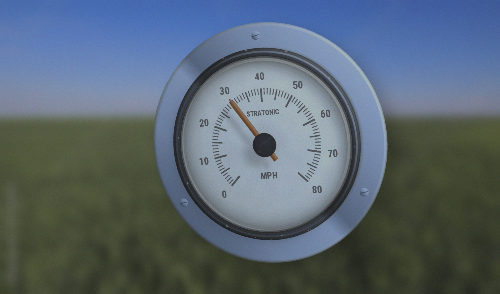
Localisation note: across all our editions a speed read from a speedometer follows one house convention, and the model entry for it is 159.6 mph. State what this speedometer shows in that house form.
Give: 30 mph
